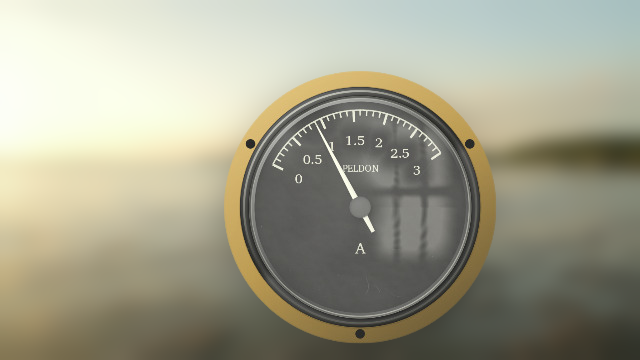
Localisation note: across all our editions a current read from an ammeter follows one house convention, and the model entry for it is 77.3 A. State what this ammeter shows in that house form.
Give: 0.9 A
